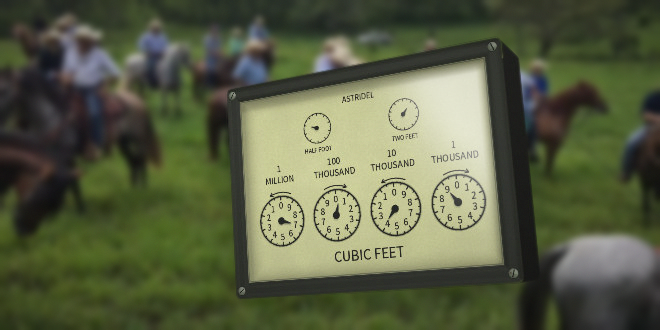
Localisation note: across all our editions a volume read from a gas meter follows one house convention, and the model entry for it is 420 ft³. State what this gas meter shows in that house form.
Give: 703900 ft³
